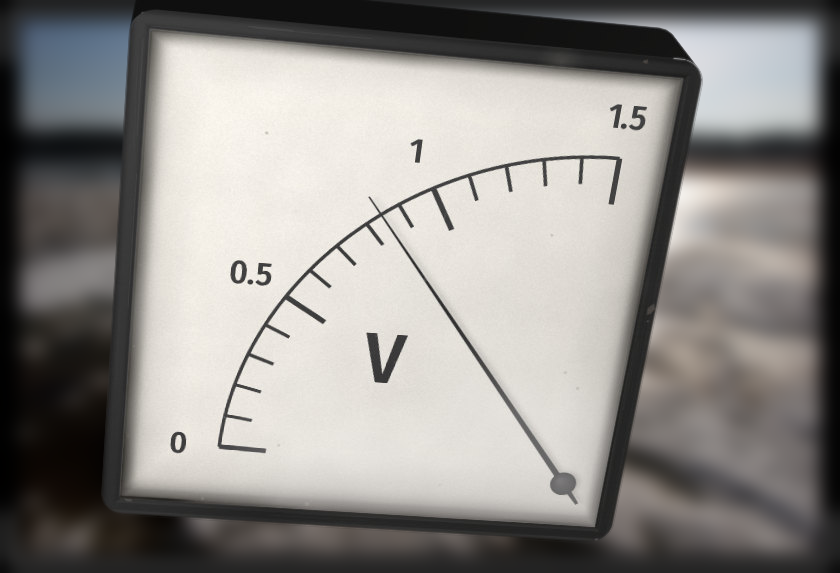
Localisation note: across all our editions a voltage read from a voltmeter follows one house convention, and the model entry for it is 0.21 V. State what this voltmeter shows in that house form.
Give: 0.85 V
